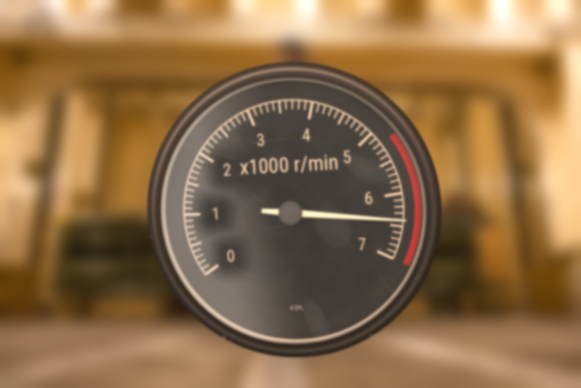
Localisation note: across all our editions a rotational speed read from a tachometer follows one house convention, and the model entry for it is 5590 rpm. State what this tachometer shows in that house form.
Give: 6400 rpm
